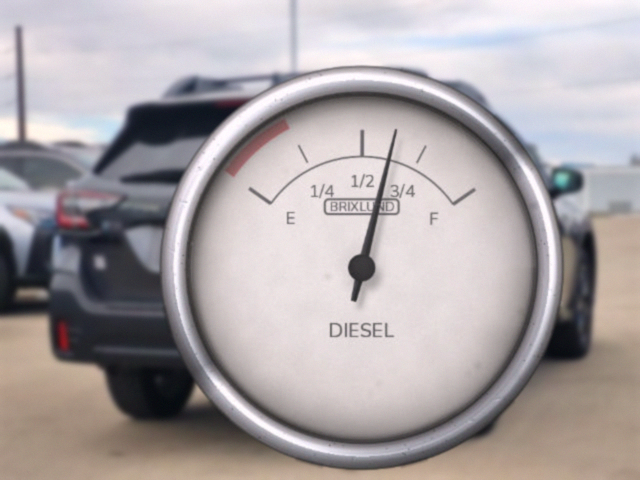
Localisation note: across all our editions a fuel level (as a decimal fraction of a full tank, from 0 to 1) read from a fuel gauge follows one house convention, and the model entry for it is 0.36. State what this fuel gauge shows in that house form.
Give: 0.625
